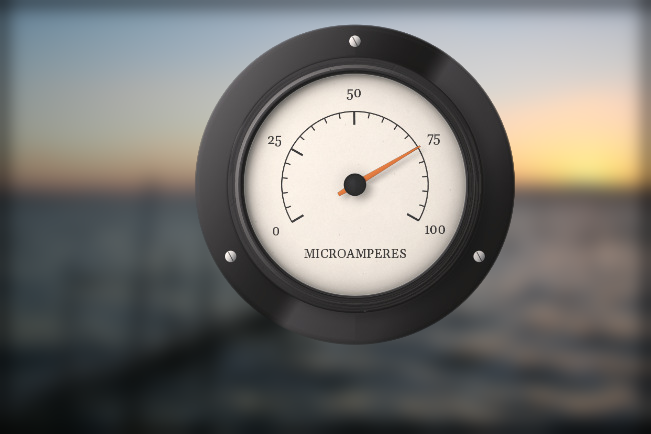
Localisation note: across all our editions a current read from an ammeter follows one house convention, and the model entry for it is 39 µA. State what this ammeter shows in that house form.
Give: 75 µA
